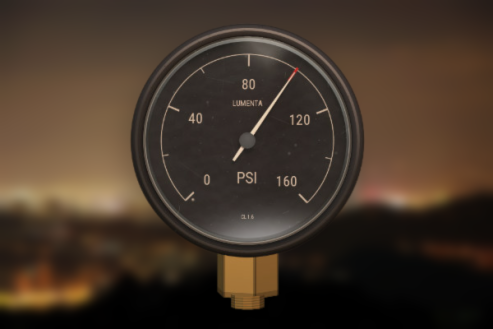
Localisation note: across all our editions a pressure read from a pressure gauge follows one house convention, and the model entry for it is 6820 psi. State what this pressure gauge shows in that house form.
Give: 100 psi
